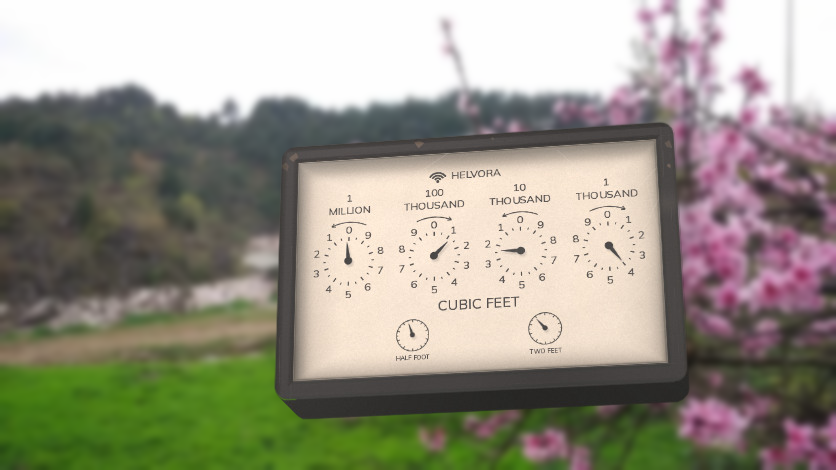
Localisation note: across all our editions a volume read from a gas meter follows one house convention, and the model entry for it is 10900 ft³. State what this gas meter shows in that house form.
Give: 12400 ft³
